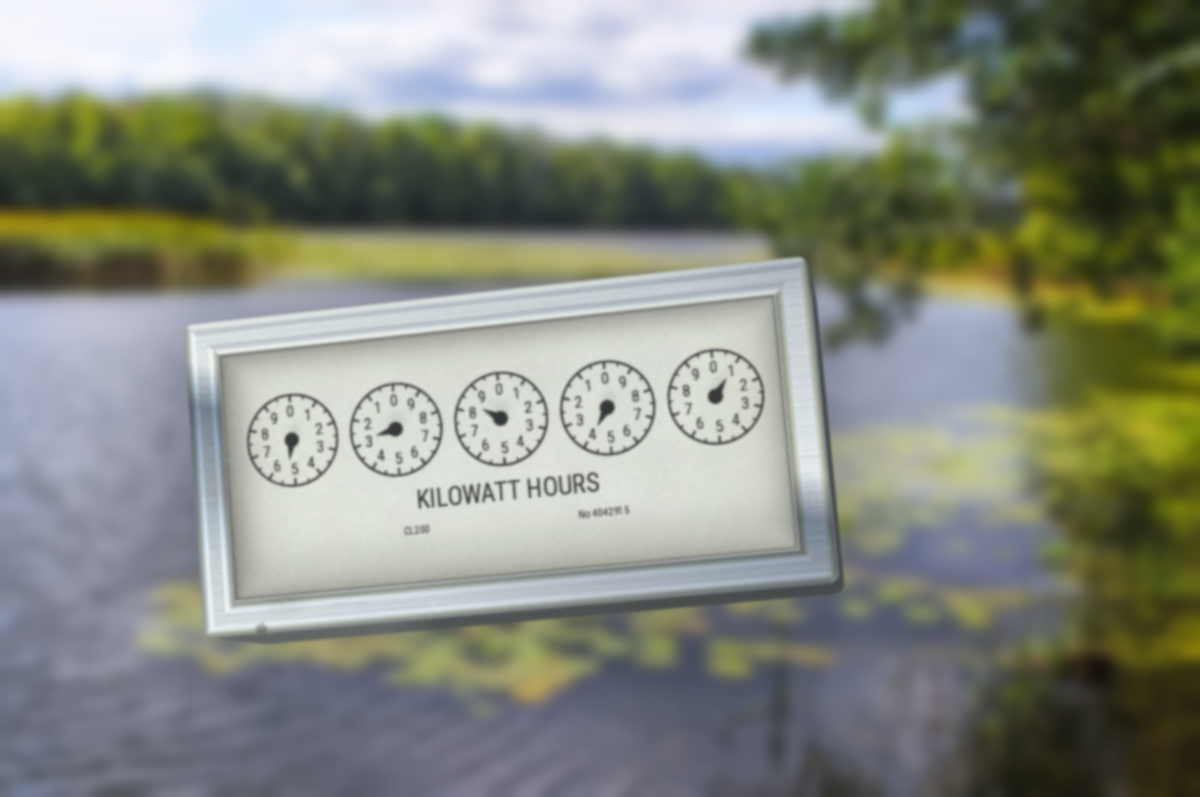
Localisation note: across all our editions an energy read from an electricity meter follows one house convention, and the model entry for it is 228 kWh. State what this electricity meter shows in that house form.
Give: 52841 kWh
